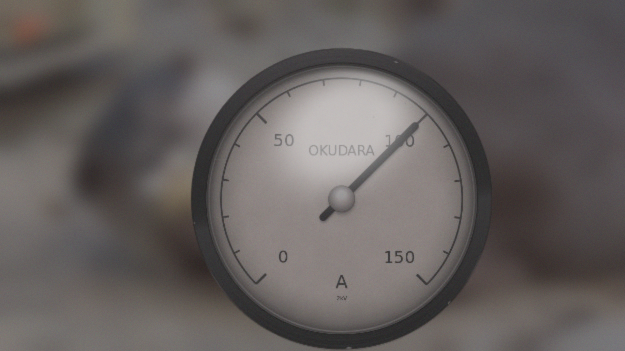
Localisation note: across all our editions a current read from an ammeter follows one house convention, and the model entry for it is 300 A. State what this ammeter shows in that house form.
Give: 100 A
